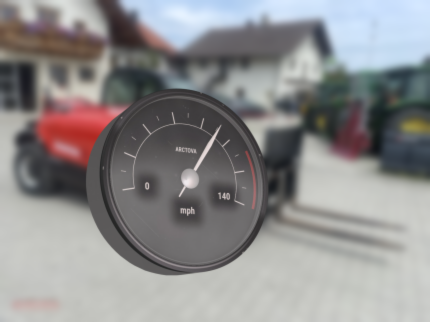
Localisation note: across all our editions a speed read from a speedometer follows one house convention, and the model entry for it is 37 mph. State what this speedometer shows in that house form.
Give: 90 mph
